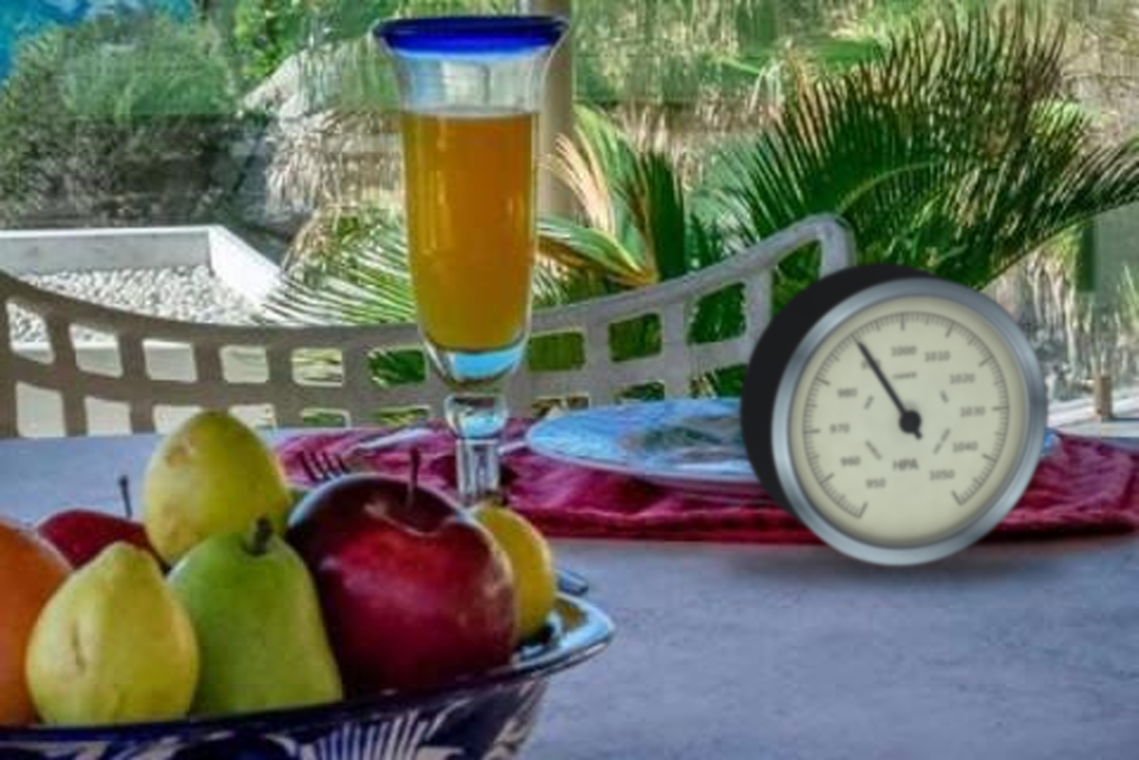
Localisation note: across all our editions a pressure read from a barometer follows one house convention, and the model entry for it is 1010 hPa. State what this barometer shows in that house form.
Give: 990 hPa
